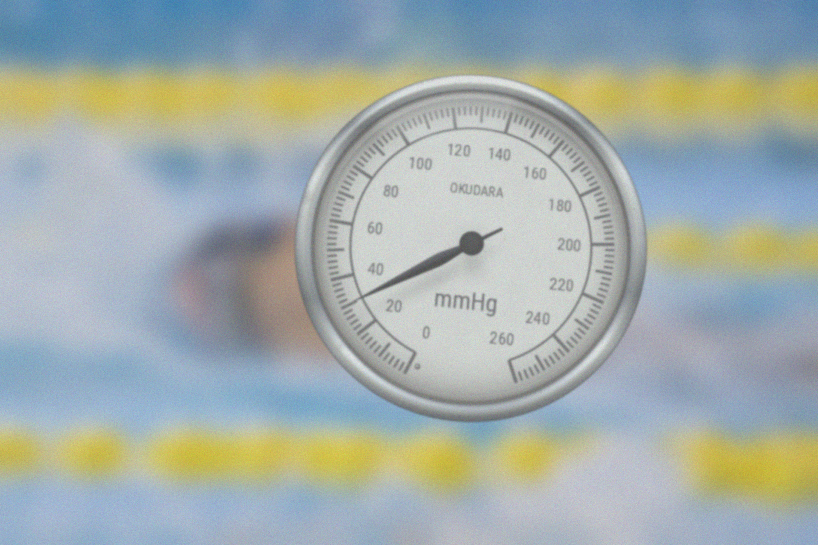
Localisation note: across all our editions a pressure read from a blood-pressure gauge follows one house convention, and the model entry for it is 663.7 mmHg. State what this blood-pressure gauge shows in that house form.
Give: 30 mmHg
